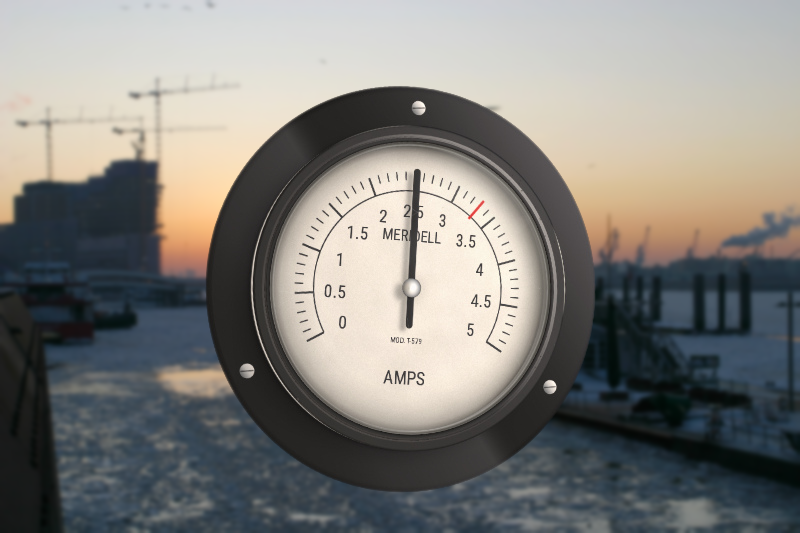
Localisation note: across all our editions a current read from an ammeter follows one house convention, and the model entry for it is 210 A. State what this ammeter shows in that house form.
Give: 2.5 A
